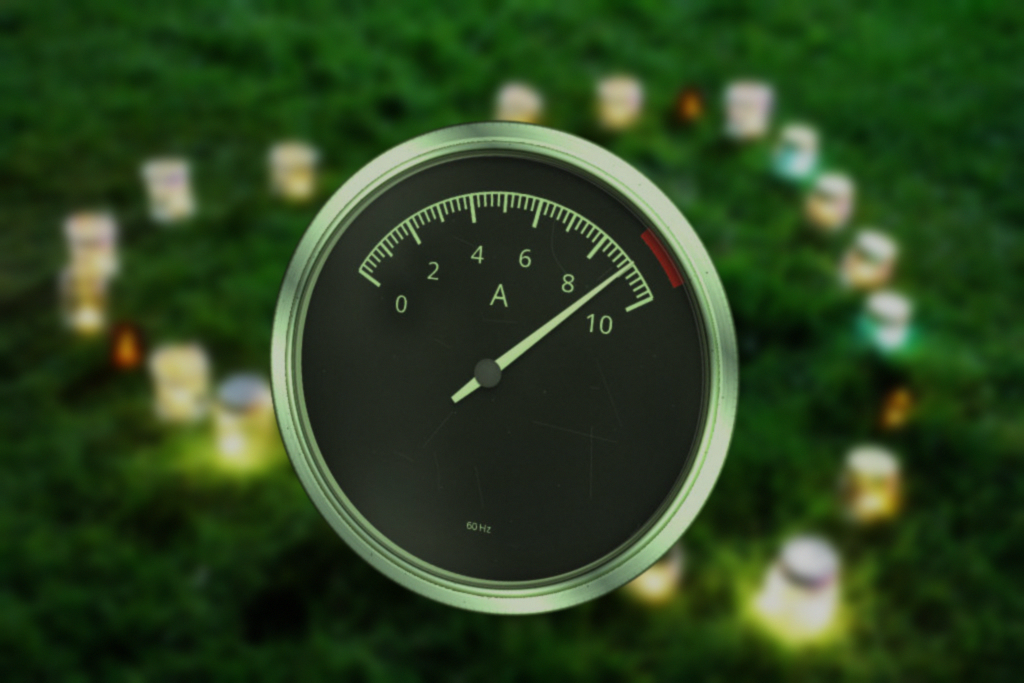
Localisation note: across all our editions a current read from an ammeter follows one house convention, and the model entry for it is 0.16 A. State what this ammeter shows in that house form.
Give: 9 A
